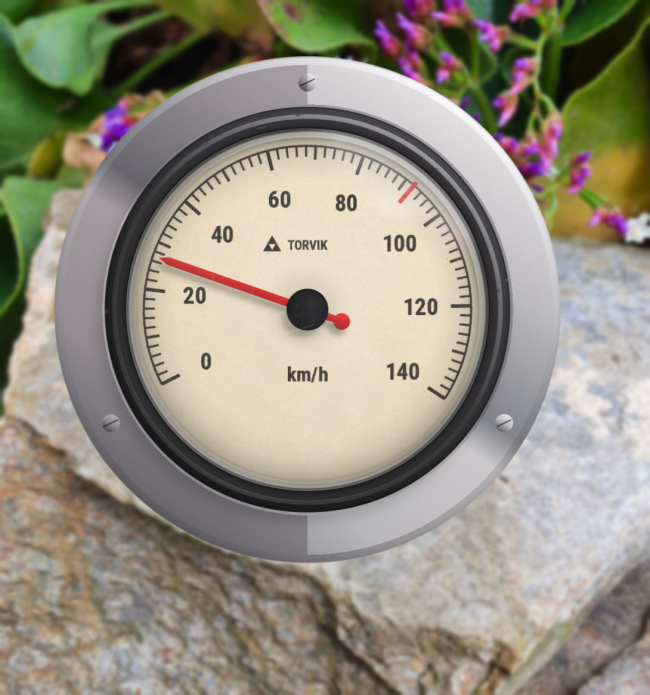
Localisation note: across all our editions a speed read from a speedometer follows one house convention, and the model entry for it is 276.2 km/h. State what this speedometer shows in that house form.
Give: 27 km/h
